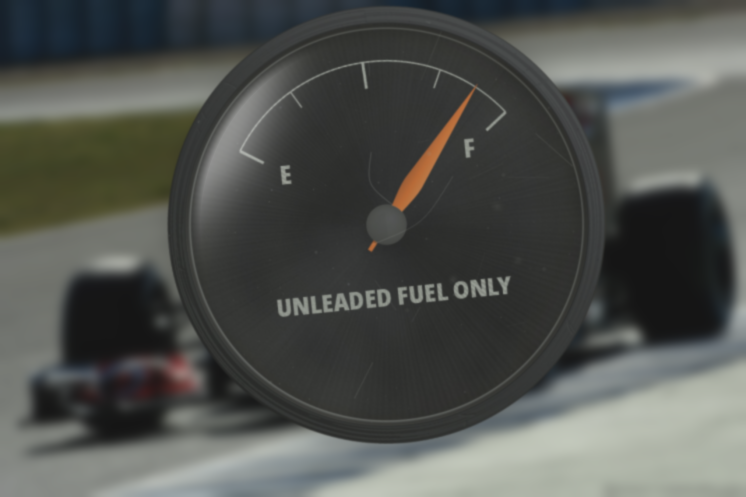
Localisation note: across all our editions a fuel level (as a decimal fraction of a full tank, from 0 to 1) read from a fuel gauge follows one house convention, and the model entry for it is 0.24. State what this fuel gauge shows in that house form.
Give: 0.875
